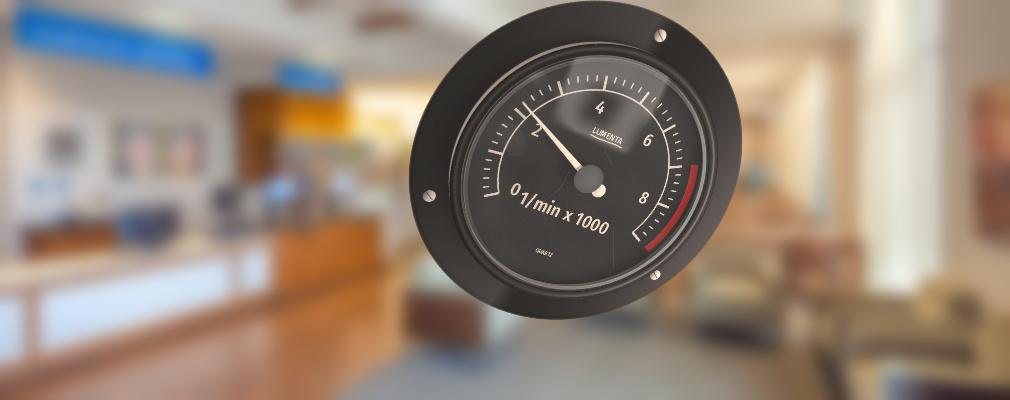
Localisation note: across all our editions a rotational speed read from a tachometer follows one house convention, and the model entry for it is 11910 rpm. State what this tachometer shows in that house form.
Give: 2200 rpm
